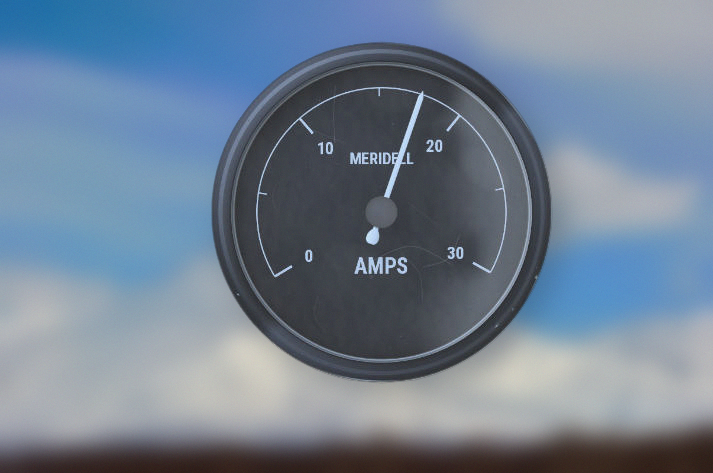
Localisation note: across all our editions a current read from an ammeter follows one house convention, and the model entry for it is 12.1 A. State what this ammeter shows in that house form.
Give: 17.5 A
